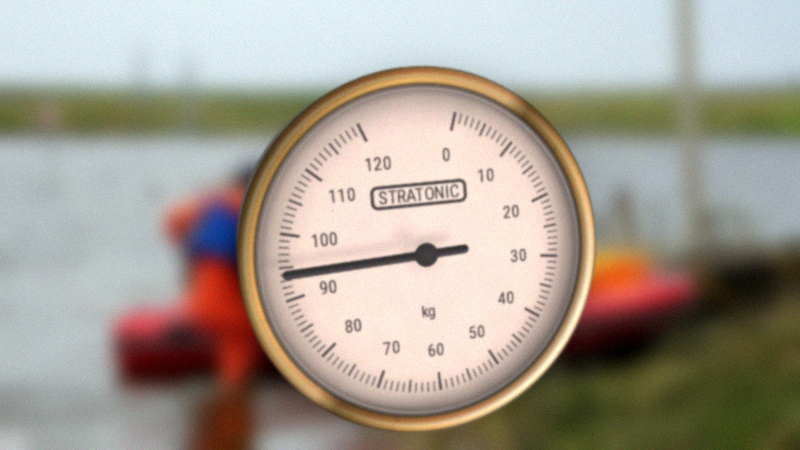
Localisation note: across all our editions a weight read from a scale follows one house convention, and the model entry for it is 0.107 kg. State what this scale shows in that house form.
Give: 94 kg
